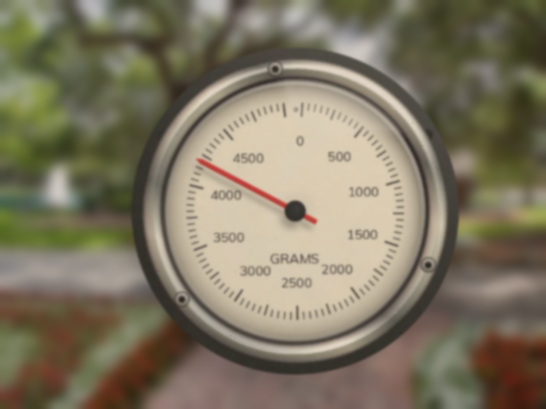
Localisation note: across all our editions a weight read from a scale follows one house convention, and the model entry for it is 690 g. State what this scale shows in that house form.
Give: 4200 g
